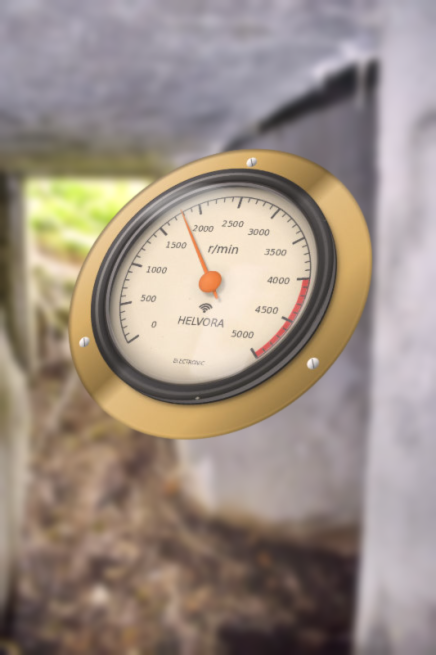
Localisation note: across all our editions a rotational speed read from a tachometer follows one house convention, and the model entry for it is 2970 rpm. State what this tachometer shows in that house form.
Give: 1800 rpm
